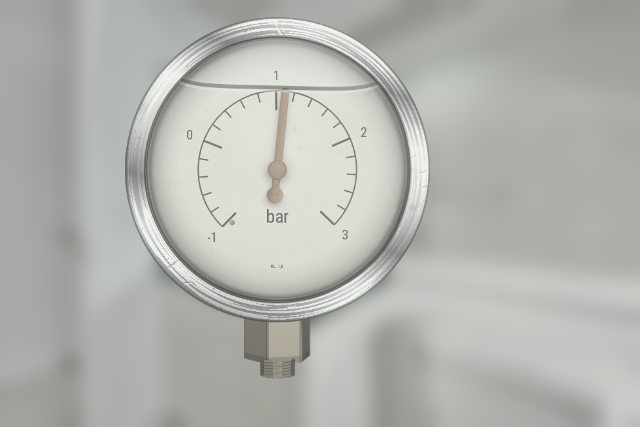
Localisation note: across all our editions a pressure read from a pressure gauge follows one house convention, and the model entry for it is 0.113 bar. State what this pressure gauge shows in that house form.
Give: 1.1 bar
